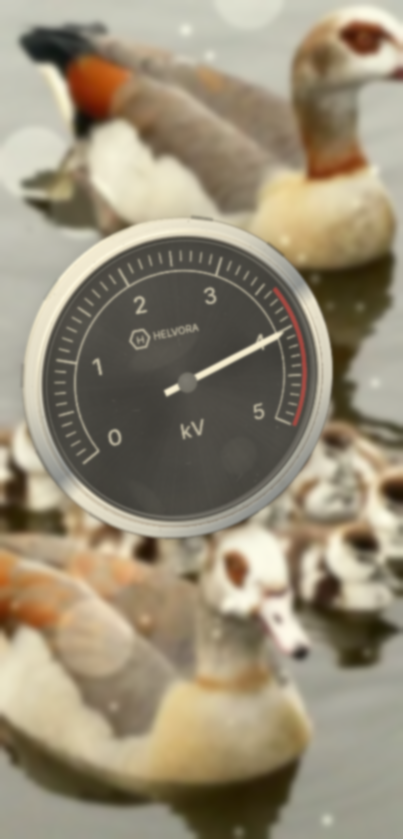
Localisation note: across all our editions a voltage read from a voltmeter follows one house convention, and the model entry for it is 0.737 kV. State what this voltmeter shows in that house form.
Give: 4 kV
